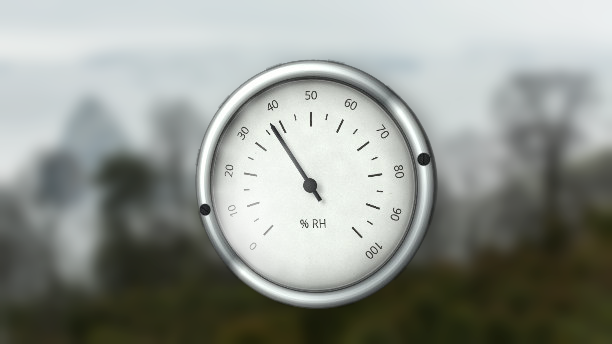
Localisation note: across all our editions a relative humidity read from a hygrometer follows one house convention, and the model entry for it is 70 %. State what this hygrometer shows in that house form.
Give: 37.5 %
